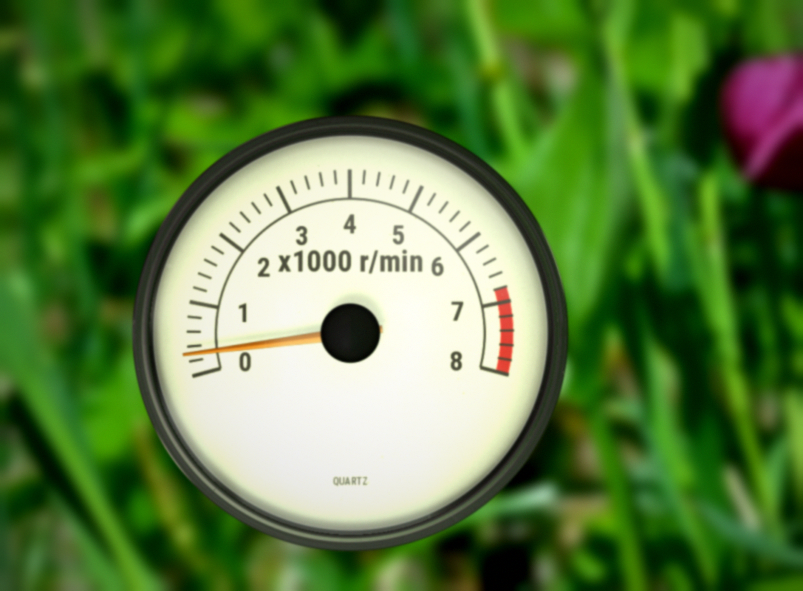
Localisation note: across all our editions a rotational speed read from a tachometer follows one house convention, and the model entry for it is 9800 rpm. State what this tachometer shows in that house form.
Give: 300 rpm
